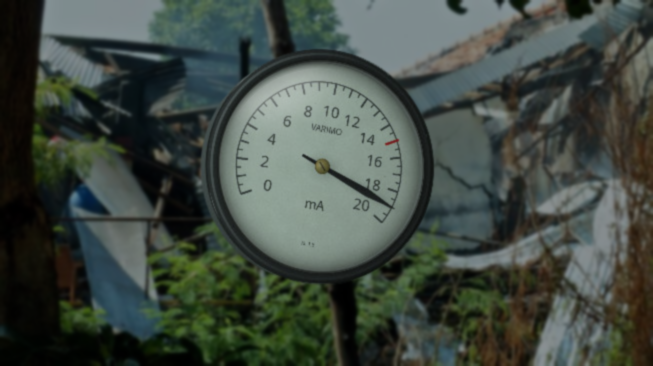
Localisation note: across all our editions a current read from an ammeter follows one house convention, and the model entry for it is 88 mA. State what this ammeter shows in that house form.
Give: 19 mA
